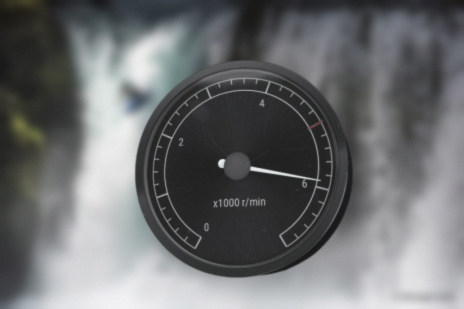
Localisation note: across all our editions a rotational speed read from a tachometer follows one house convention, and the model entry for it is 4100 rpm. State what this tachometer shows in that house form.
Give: 5900 rpm
